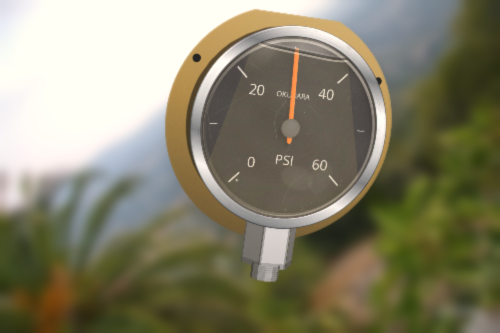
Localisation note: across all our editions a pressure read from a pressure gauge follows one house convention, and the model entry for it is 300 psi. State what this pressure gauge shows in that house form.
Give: 30 psi
